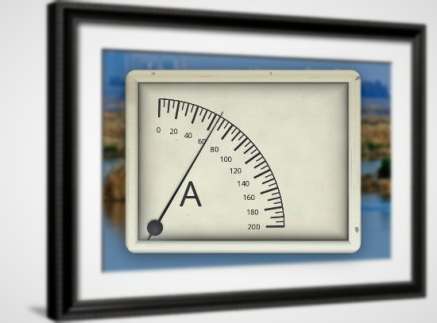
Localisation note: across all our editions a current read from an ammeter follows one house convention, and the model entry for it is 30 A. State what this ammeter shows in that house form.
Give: 65 A
